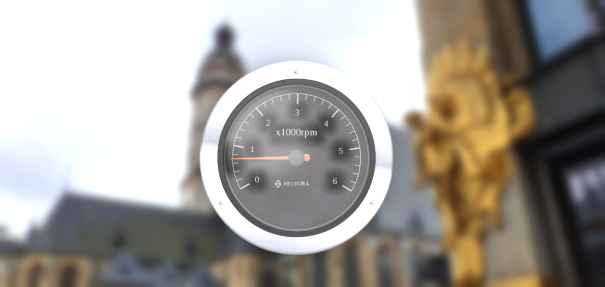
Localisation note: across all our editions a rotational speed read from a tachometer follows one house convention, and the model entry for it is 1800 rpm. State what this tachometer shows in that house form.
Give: 700 rpm
